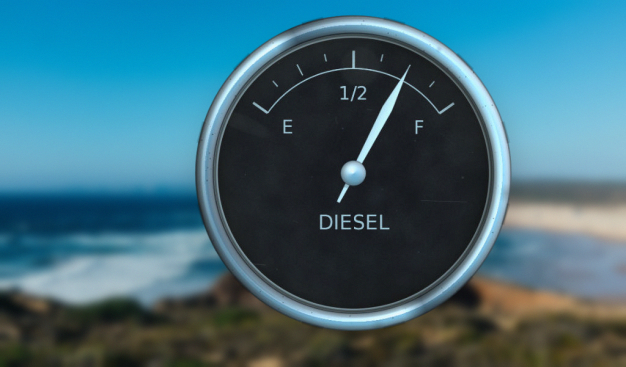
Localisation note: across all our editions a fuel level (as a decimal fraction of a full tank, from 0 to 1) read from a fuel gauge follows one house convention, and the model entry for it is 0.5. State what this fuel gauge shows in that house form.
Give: 0.75
